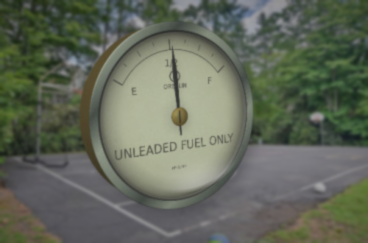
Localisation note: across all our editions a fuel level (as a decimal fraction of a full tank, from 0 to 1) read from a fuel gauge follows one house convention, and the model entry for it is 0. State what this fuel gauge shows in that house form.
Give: 0.5
